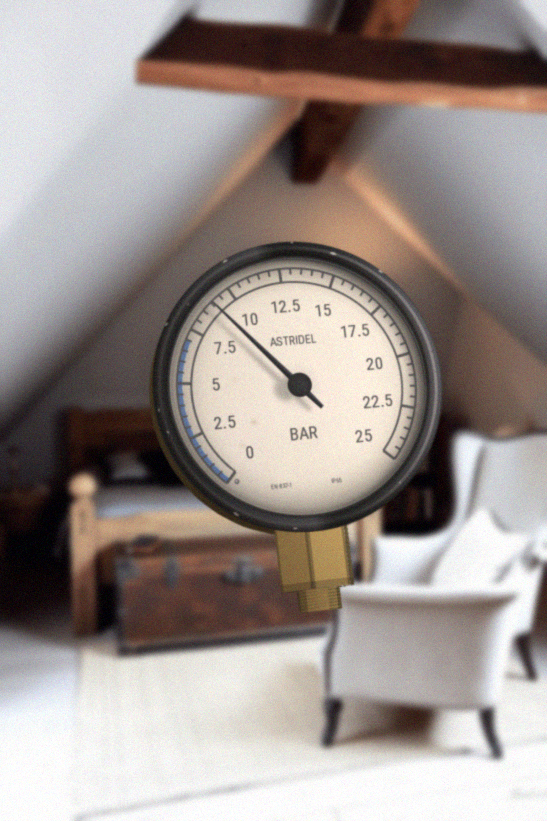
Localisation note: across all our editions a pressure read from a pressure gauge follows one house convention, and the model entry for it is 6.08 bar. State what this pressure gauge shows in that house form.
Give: 9 bar
